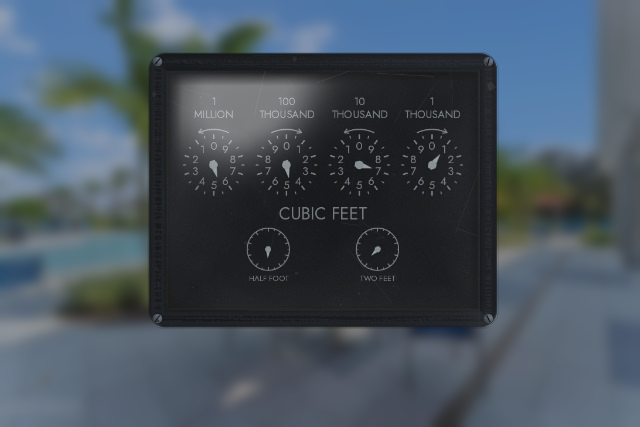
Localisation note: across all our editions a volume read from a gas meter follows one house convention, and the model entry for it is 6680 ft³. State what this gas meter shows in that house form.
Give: 547100 ft³
